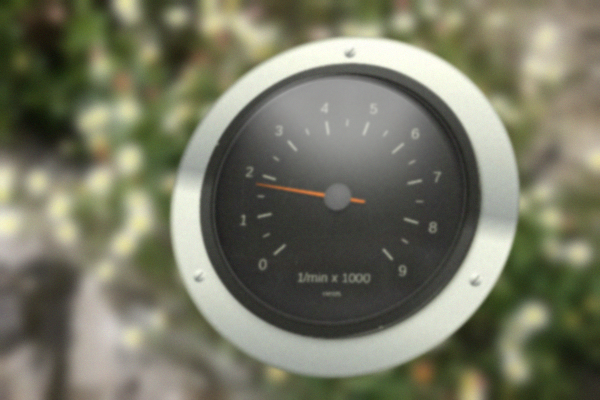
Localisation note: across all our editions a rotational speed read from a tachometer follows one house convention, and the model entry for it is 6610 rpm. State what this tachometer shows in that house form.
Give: 1750 rpm
